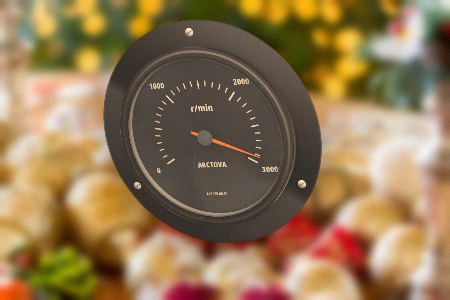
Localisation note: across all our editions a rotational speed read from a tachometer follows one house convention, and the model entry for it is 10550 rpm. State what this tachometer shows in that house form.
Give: 2900 rpm
